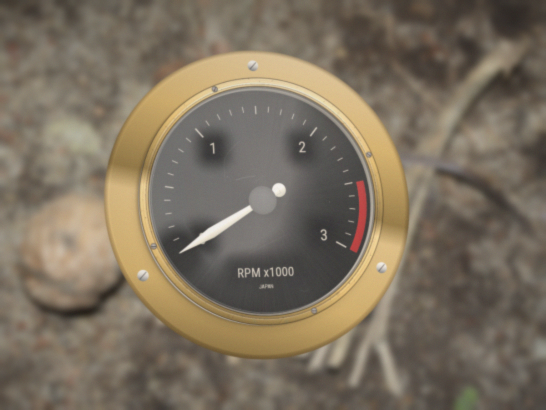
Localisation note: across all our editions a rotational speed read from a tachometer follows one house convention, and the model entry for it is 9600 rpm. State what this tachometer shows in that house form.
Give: 0 rpm
